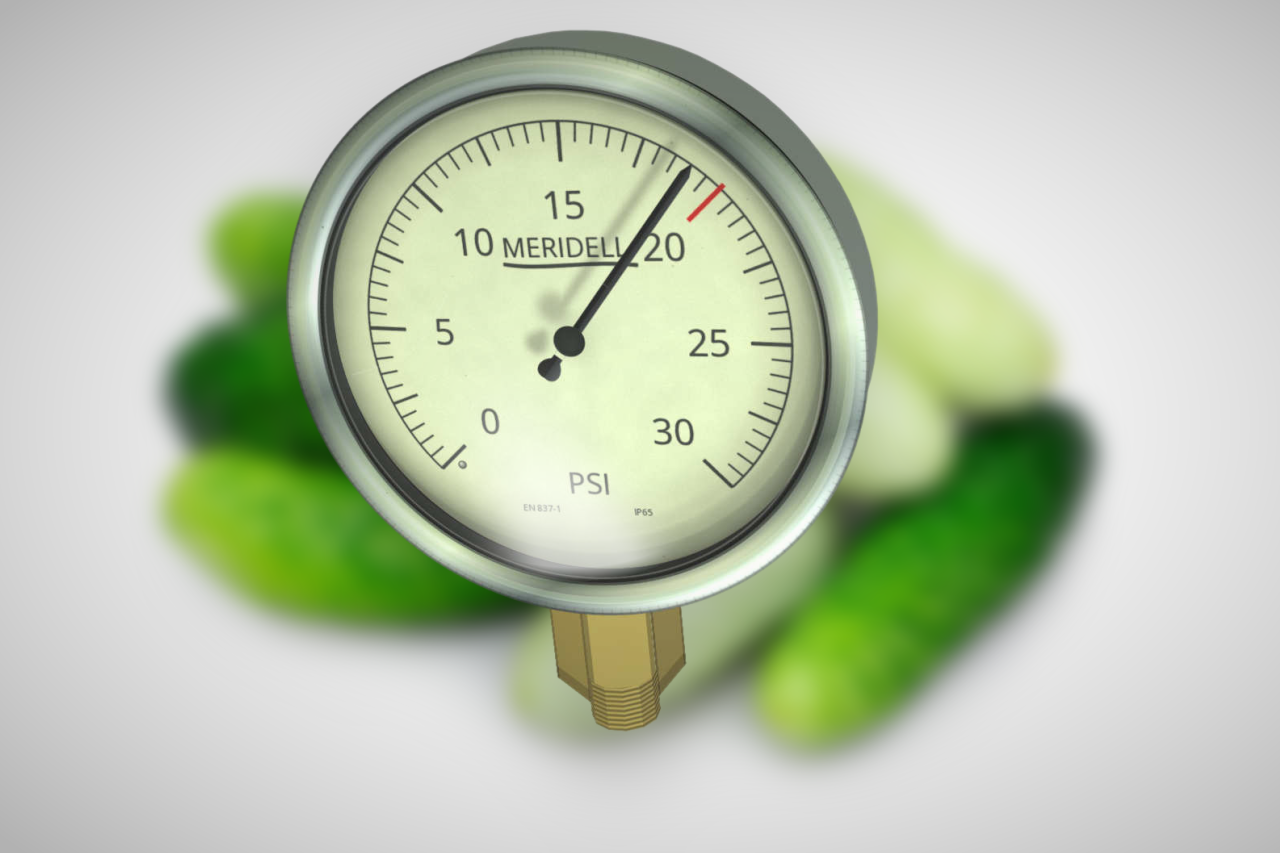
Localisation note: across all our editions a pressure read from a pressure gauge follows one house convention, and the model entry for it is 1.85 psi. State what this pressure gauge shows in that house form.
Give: 19 psi
